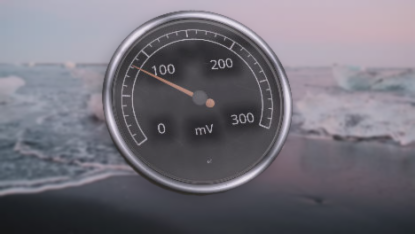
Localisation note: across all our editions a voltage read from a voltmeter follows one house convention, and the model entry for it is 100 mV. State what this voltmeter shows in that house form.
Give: 80 mV
